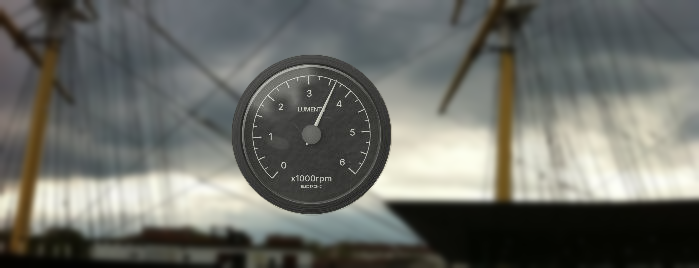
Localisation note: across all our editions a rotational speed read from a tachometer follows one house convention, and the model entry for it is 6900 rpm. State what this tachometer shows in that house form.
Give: 3625 rpm
